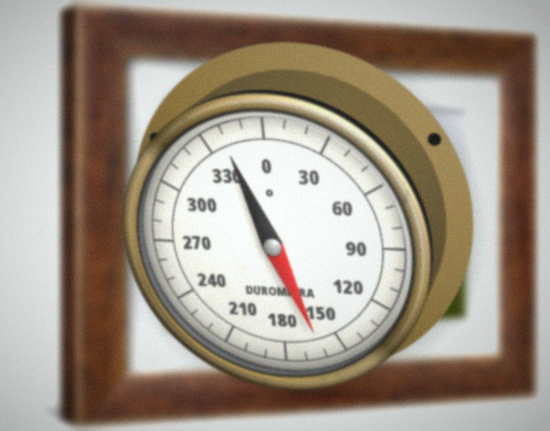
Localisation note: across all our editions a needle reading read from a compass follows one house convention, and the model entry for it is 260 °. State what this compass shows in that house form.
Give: 160 °
